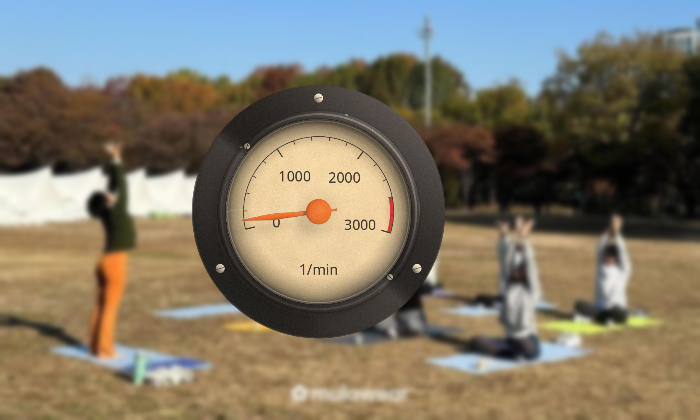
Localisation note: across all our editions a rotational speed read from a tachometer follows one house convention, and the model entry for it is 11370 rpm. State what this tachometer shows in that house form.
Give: 100 rpm
